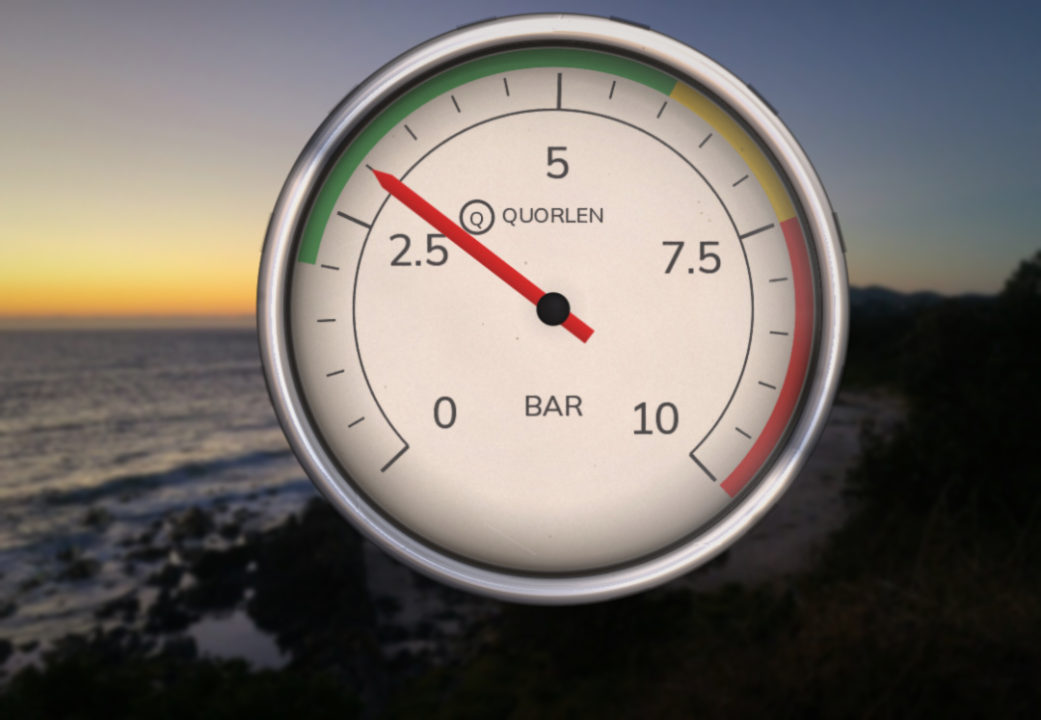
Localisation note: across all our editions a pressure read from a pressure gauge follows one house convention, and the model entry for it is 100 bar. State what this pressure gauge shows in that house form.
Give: 3 bar
